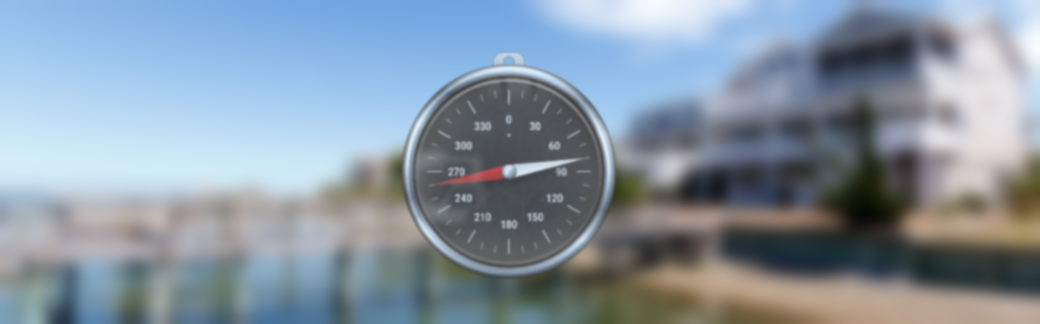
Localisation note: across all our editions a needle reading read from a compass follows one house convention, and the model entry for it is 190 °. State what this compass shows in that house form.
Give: 260 °
